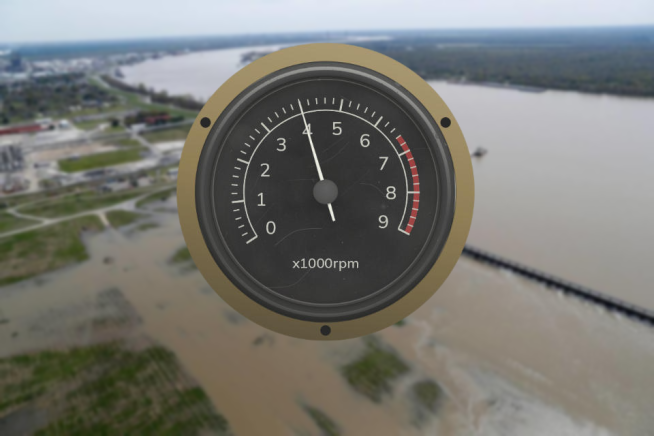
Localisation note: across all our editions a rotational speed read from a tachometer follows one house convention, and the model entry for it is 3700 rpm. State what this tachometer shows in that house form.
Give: 4000 rpm
